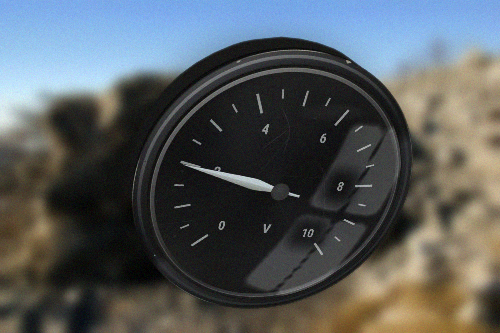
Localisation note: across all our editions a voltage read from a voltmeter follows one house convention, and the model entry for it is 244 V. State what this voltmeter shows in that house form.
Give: 2 V
